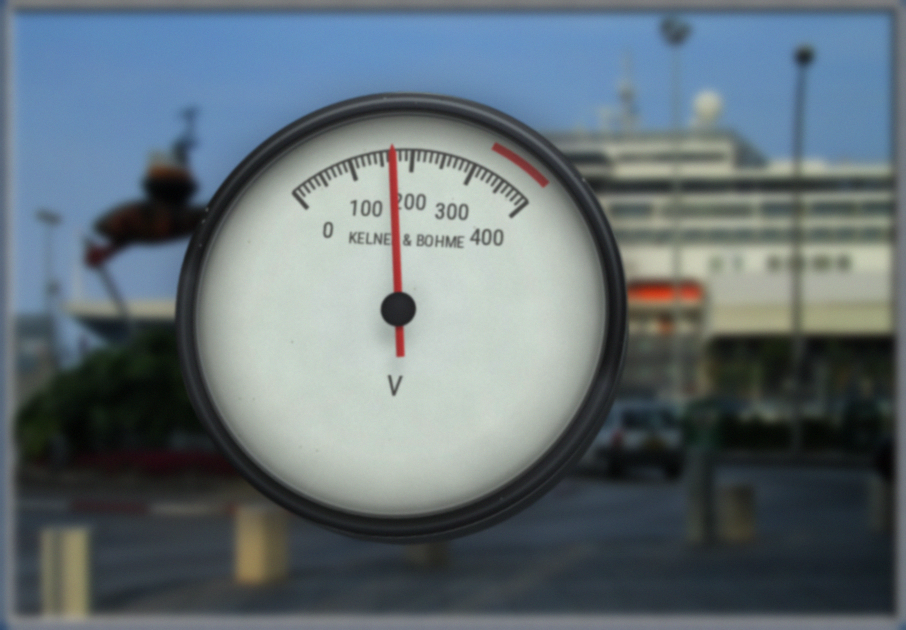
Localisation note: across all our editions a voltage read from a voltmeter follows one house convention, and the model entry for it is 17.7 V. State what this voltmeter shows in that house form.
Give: 170 V
